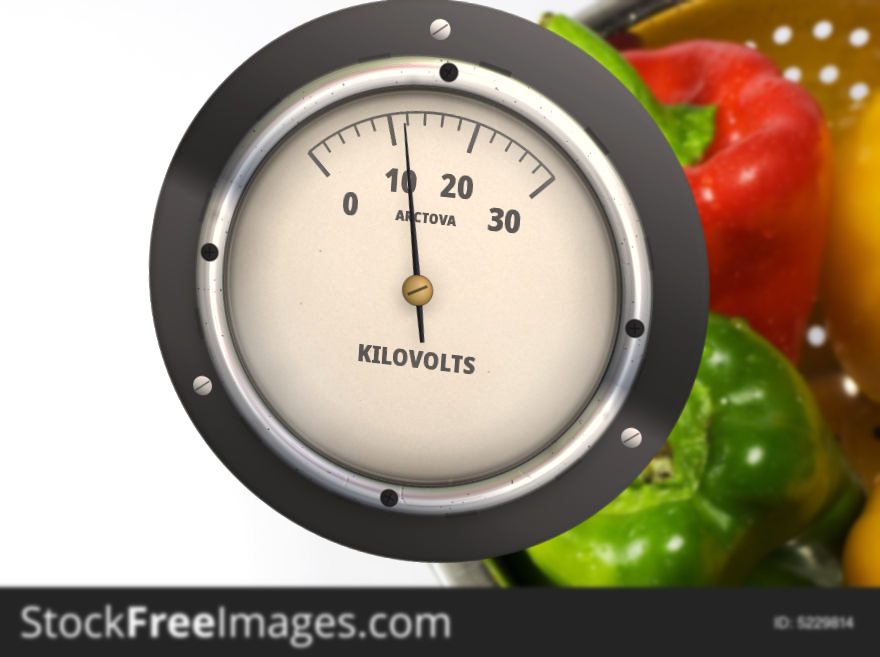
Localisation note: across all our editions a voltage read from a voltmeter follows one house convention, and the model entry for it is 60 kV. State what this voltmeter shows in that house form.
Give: 12 kV
